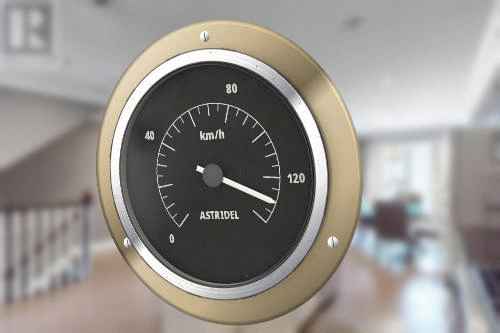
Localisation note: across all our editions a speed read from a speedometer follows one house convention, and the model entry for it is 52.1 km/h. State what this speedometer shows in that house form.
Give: 130 km/h
